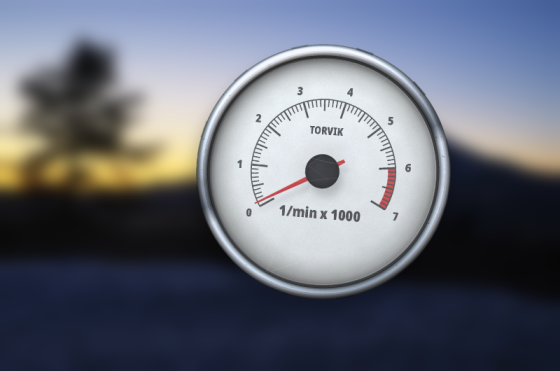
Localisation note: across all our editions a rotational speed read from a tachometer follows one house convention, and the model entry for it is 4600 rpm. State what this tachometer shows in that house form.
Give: 100 rpm
